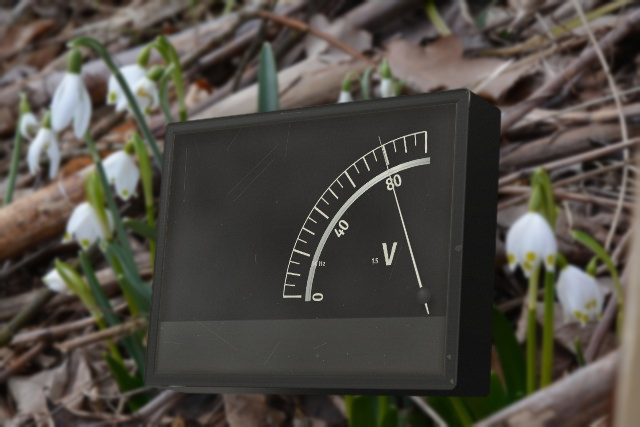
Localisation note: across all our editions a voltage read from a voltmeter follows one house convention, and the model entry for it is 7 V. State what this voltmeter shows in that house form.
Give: 80 V
